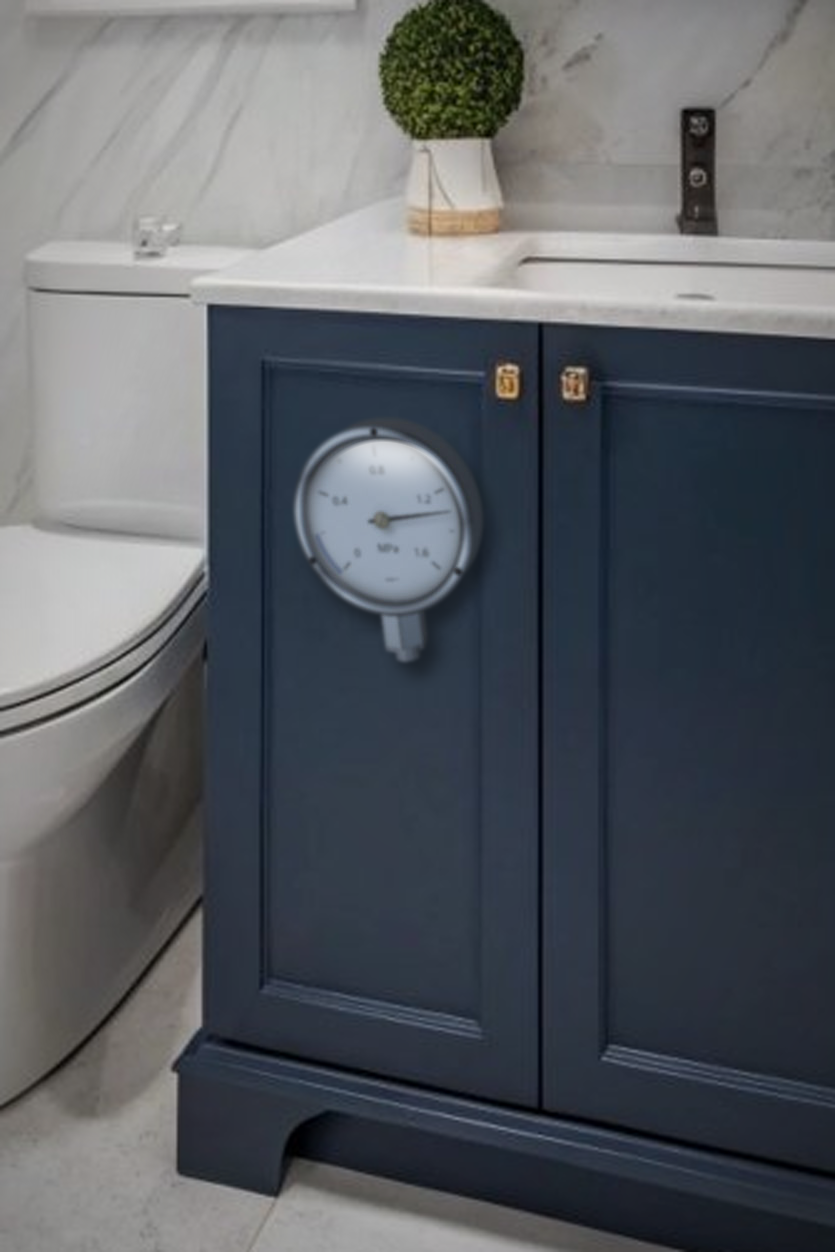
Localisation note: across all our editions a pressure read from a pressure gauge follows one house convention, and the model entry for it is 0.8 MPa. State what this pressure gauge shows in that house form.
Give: 1.3 MPa
